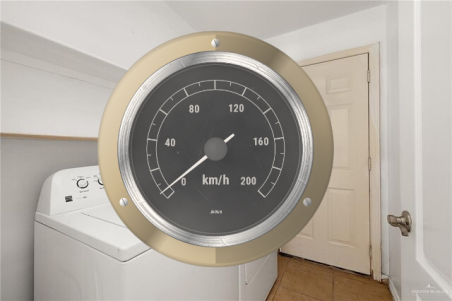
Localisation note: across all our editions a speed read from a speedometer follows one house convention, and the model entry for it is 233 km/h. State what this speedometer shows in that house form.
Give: 5 km/h
